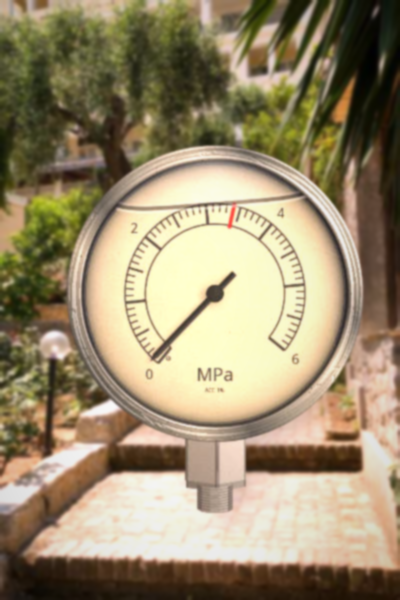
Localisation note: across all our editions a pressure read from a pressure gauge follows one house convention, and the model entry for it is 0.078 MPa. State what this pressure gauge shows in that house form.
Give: 0.1 MPa
